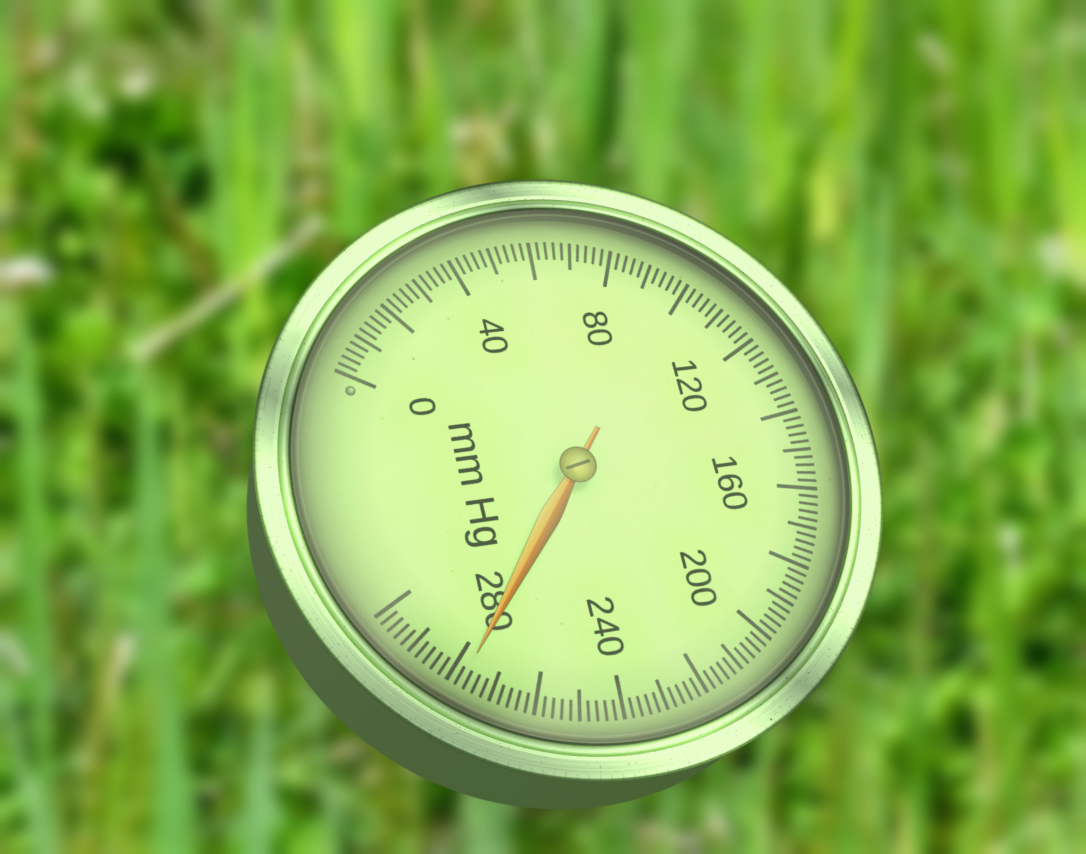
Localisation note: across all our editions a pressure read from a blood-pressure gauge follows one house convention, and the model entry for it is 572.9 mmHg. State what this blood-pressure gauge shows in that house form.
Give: 277 mmHg
